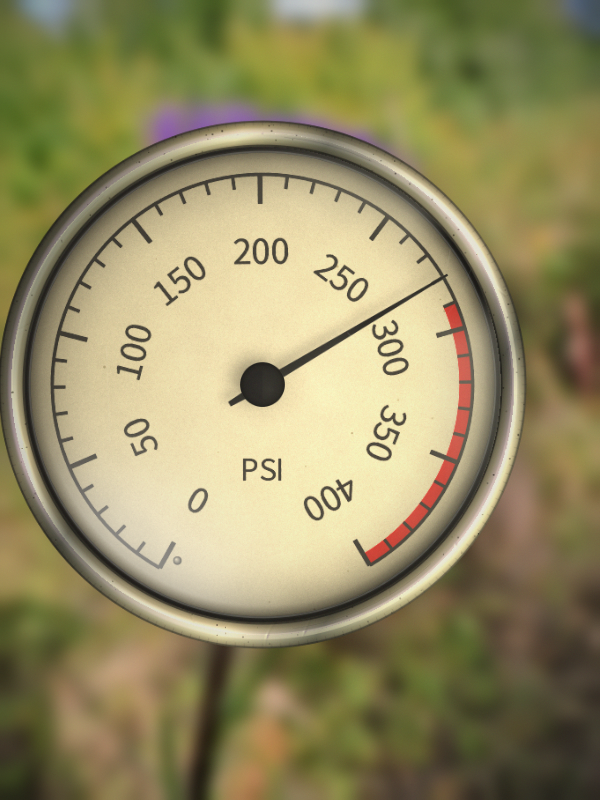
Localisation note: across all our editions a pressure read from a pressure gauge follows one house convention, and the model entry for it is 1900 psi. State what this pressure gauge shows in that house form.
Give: 280 psi
